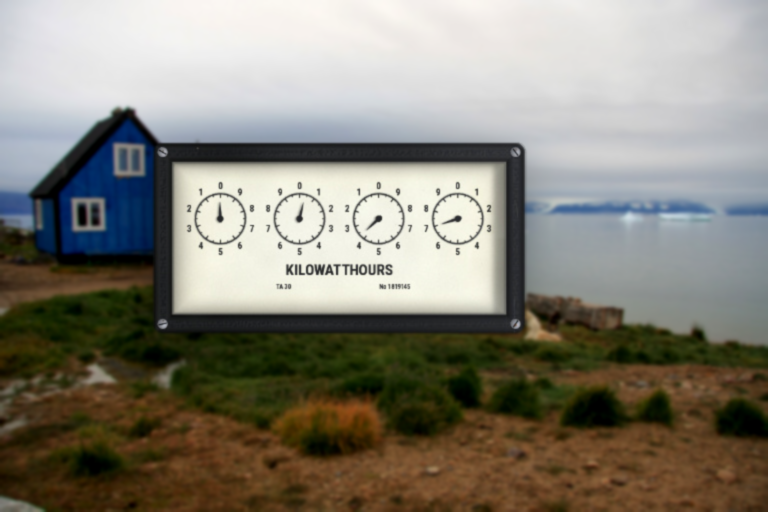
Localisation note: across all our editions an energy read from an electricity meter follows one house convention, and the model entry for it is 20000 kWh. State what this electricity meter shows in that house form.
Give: 37 kWh
